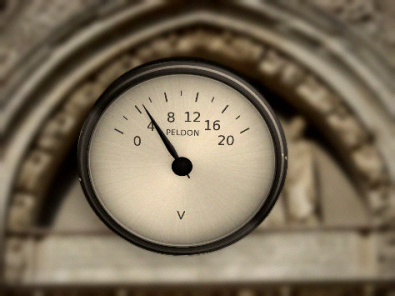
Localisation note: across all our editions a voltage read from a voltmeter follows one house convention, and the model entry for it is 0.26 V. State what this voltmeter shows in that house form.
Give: 5 V
